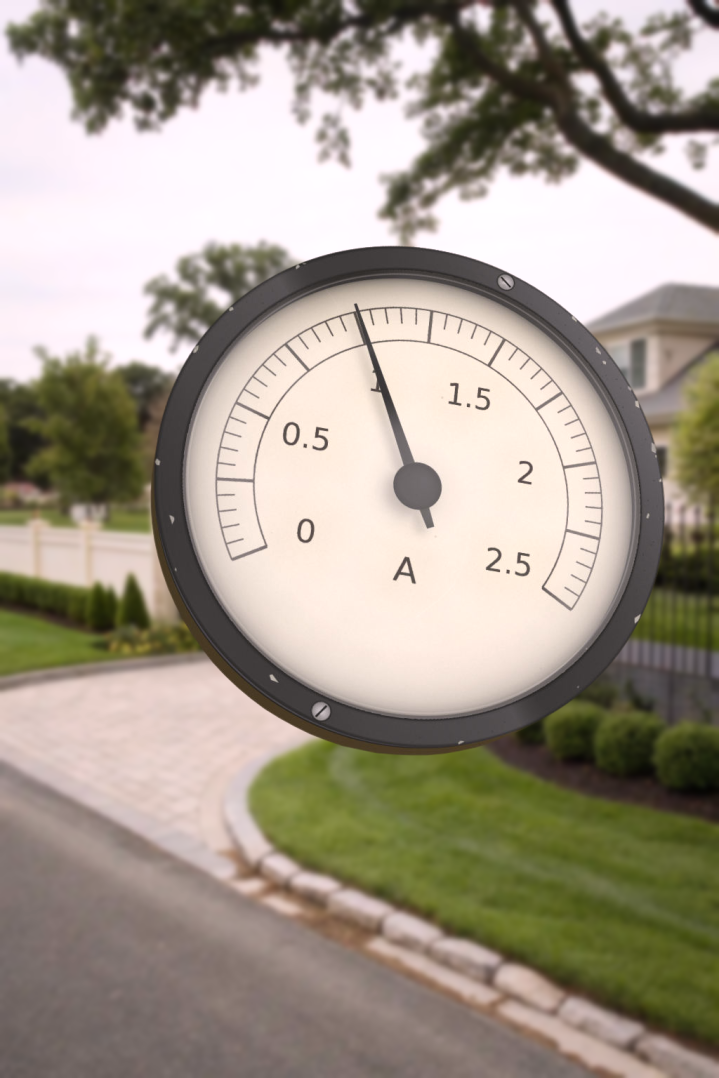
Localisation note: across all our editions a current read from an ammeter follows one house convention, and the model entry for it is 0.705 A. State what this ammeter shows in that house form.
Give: 1 A
